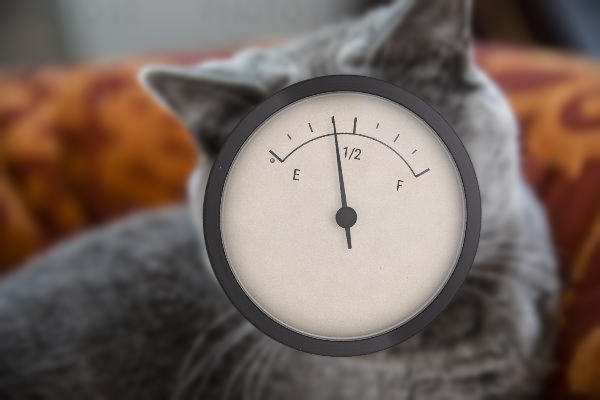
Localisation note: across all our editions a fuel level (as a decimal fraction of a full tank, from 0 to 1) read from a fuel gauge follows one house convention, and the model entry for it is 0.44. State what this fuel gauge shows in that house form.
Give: 0.375
